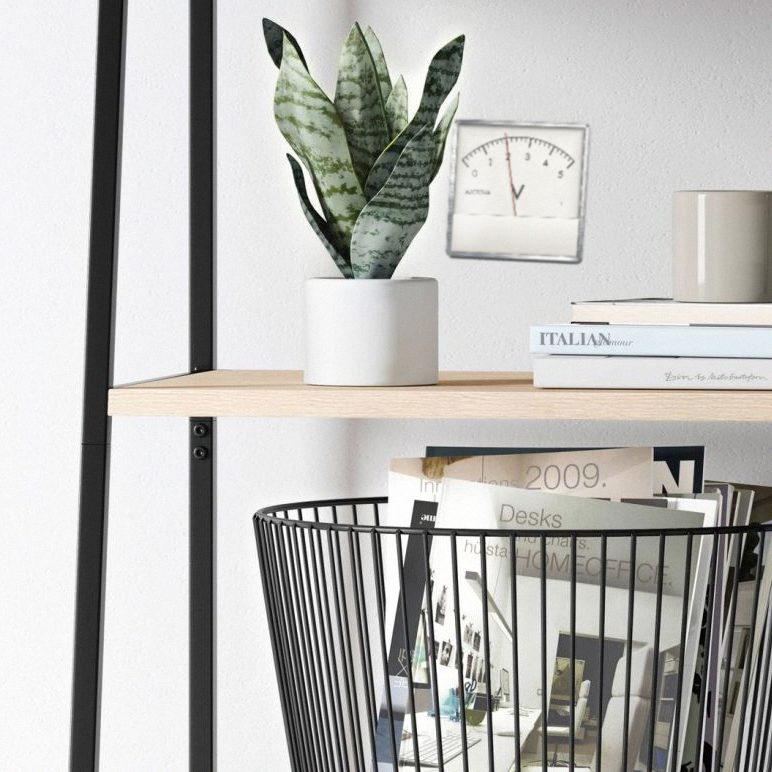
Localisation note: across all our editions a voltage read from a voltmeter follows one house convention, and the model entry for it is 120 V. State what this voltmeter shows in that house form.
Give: 2 V
